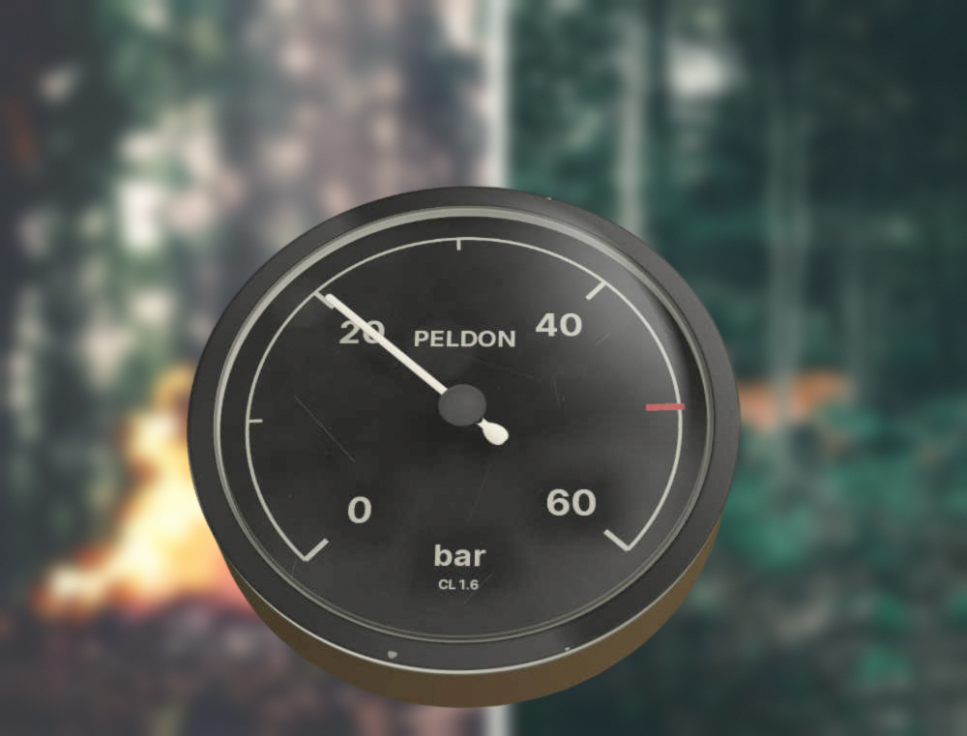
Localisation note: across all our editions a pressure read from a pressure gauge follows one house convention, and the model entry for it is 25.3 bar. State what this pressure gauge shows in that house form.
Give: 20 bar
